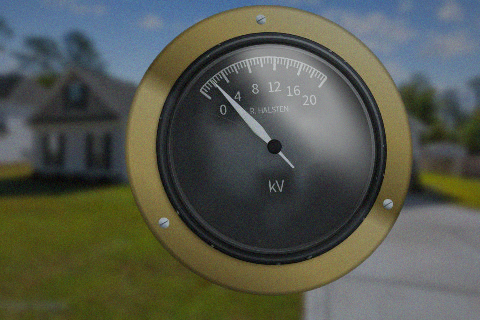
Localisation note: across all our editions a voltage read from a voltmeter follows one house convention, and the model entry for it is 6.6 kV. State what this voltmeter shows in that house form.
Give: 2 kV
